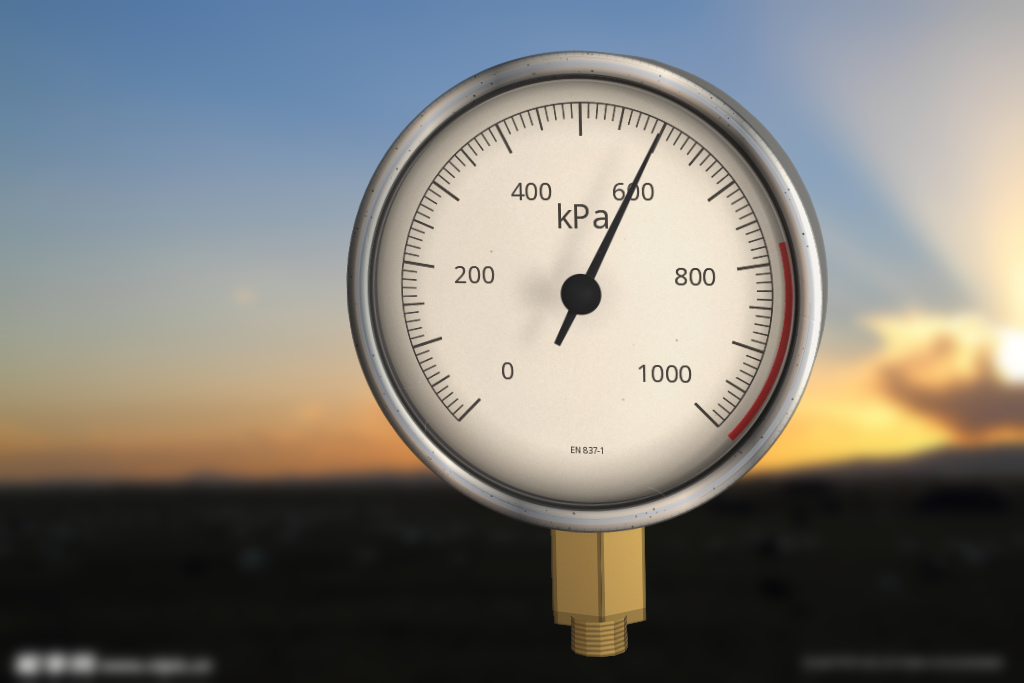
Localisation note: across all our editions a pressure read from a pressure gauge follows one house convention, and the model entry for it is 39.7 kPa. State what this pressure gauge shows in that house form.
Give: 600 kPa
